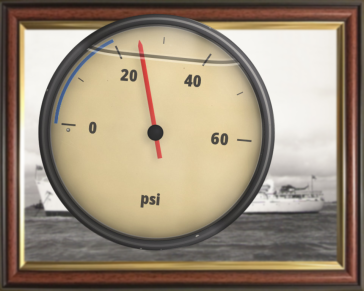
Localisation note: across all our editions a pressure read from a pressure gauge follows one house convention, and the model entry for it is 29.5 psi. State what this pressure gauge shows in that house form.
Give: 25 psi
